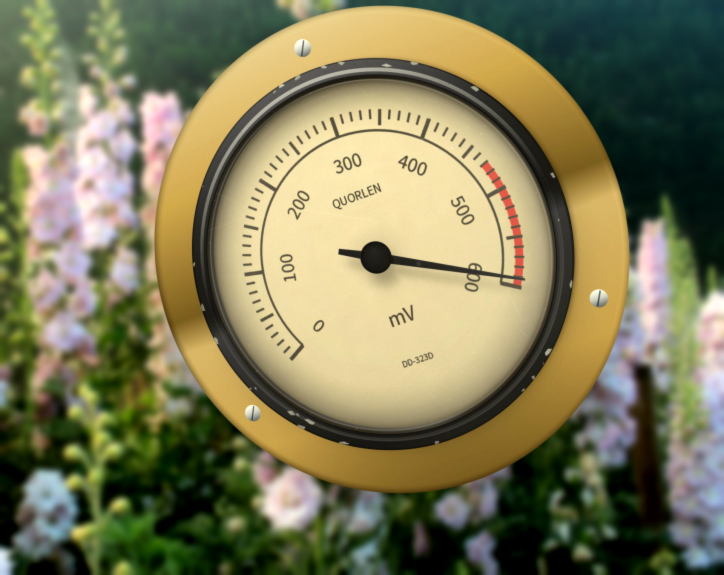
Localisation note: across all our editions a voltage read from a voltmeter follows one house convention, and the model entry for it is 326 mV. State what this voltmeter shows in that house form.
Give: 590 mV
